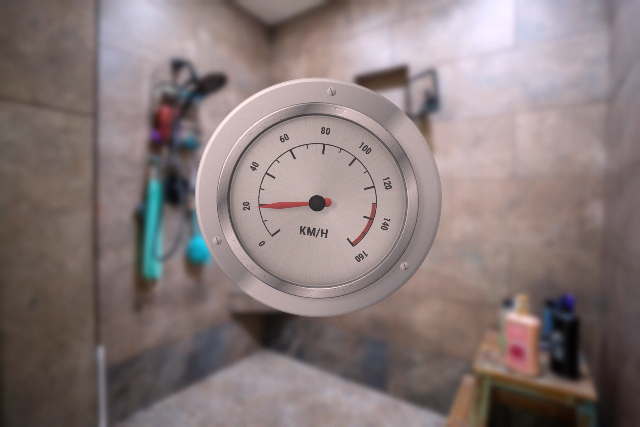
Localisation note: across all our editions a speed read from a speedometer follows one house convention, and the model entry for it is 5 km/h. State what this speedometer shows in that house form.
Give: 20 km/h
